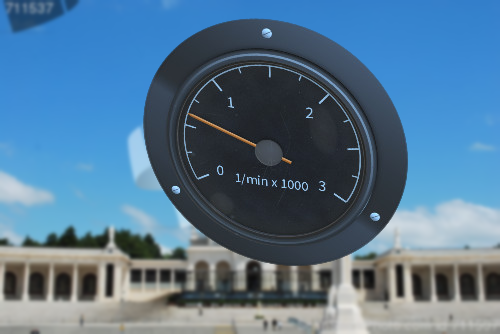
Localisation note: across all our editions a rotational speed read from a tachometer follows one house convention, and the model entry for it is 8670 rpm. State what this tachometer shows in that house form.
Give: 625 rpm
